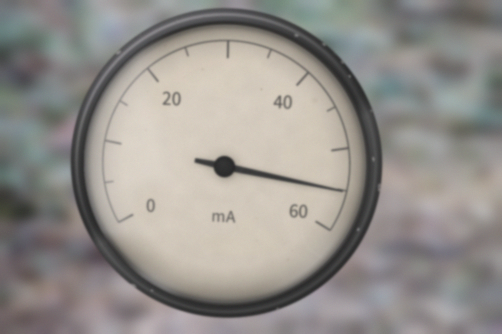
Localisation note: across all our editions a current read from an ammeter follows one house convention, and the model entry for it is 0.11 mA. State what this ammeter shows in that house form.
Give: 55 mA
